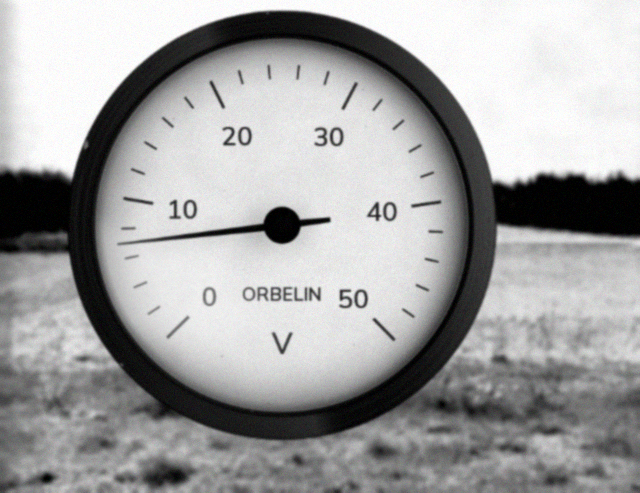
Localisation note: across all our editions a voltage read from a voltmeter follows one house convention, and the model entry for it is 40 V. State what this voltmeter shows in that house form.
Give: 7 V
